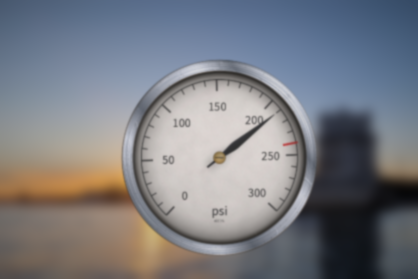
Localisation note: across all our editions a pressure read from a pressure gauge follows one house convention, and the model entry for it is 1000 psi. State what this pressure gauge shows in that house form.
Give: 210 psi
